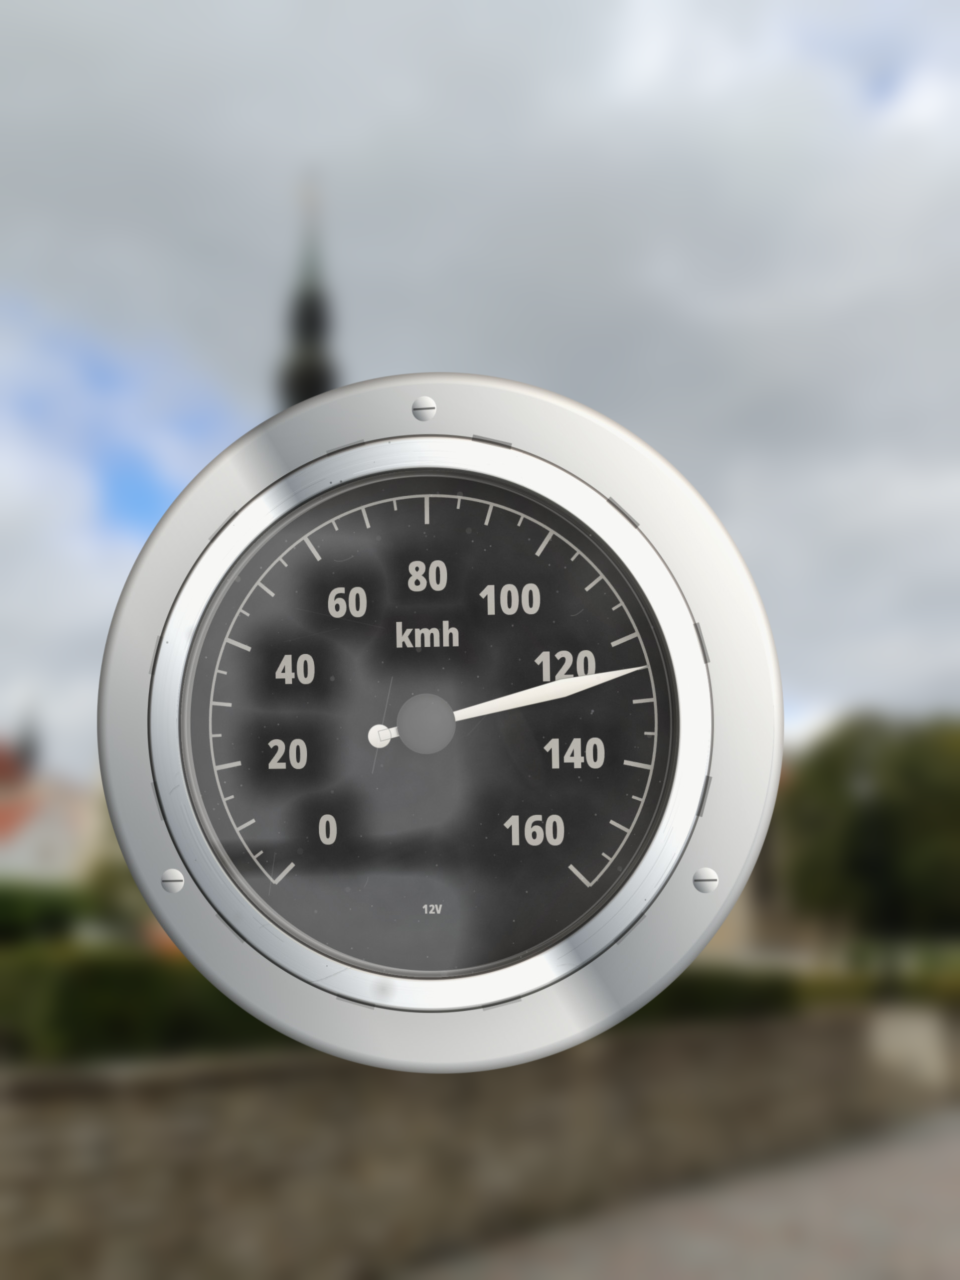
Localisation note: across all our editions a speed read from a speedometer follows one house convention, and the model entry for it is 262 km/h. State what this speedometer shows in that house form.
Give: 125 km/h
